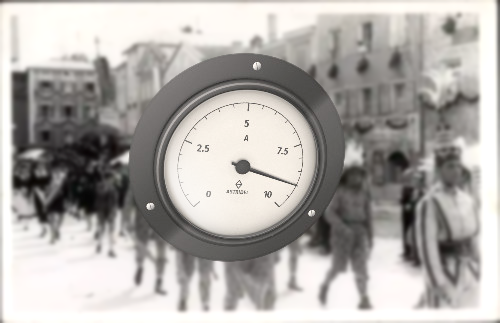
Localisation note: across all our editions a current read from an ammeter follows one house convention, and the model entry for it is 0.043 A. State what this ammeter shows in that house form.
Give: 9 A
